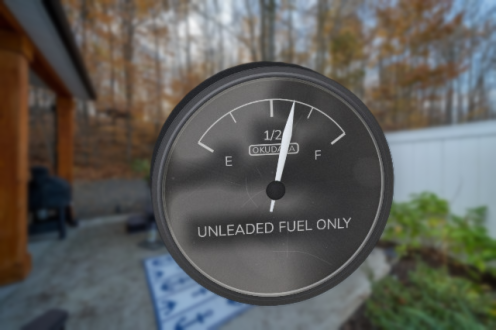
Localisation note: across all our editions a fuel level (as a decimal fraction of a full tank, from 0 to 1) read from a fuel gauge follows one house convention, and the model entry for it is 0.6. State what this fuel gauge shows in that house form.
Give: 0.625
